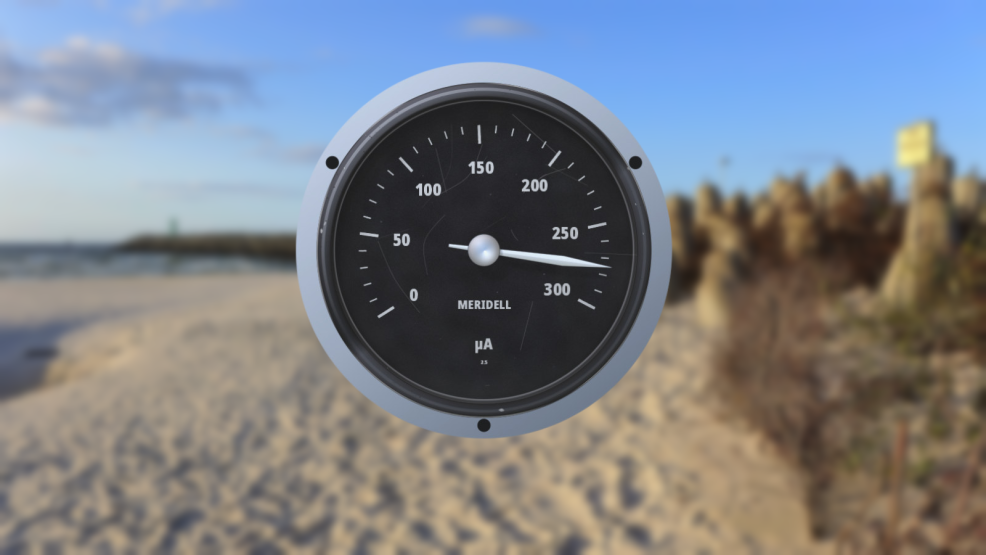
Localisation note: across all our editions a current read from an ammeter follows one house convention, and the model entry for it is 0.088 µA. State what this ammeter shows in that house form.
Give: 275 µA
